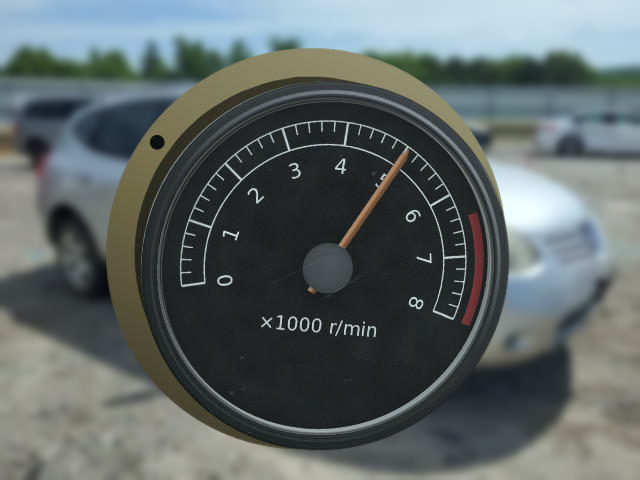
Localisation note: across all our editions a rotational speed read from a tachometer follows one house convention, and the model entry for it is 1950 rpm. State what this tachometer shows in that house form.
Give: 5000 rpm
